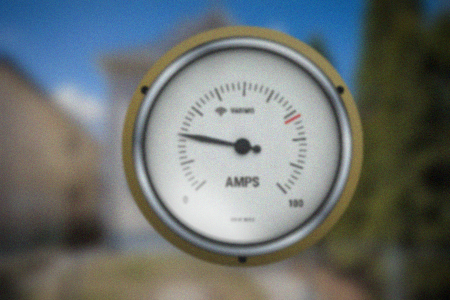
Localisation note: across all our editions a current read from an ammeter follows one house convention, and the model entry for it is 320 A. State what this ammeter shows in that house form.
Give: 20 A
